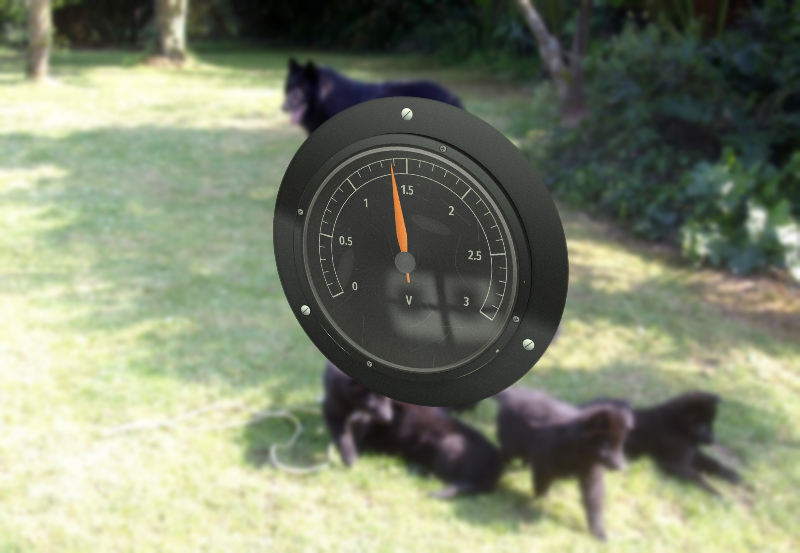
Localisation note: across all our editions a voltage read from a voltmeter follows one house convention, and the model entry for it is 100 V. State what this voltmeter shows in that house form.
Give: 1.4 V
